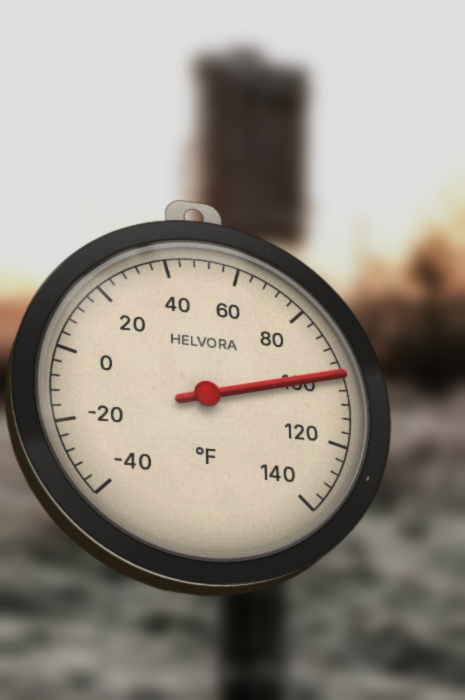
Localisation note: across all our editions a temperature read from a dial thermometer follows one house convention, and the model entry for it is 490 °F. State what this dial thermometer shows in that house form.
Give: 100 °F
